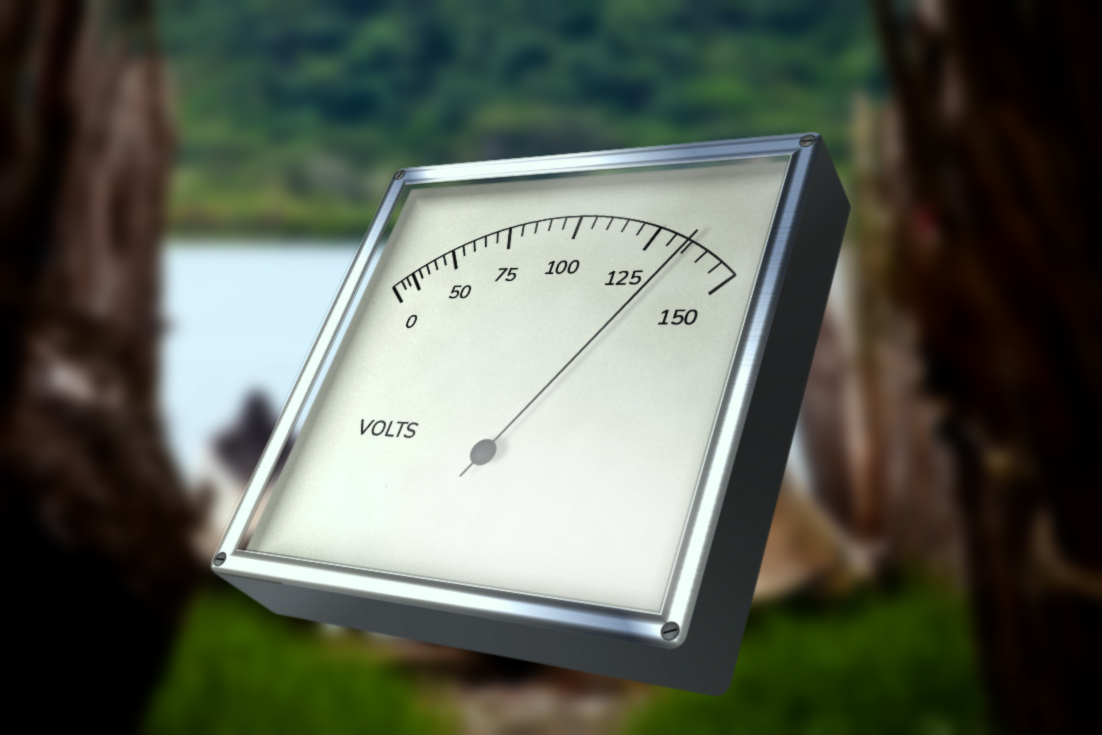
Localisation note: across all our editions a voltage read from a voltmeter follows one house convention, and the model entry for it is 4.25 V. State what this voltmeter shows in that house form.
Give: 135 V
